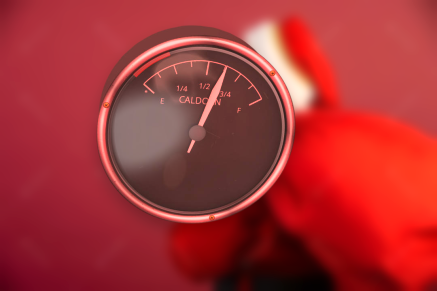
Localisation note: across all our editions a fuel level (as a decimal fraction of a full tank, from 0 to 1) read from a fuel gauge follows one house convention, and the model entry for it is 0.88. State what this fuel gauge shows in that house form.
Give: 0.625
